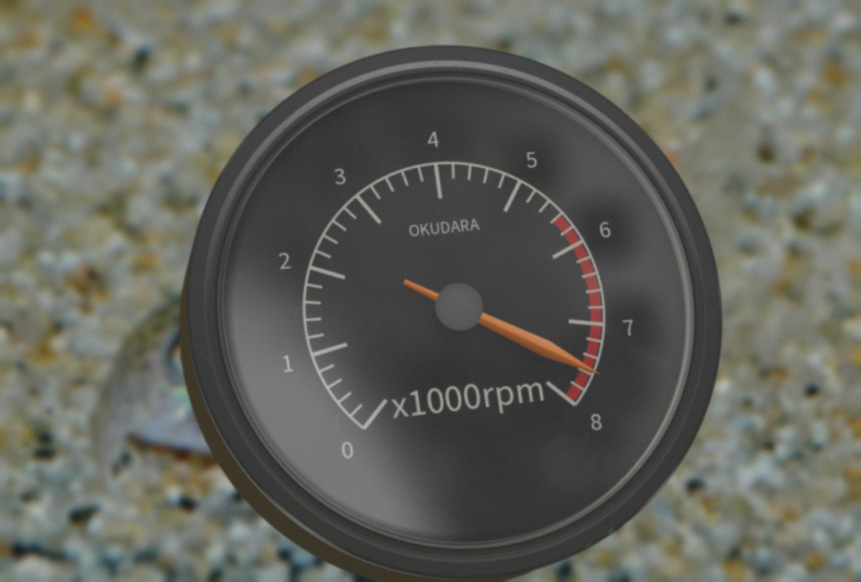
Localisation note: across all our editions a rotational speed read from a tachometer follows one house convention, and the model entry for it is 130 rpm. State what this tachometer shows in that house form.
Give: 7600 rpm
